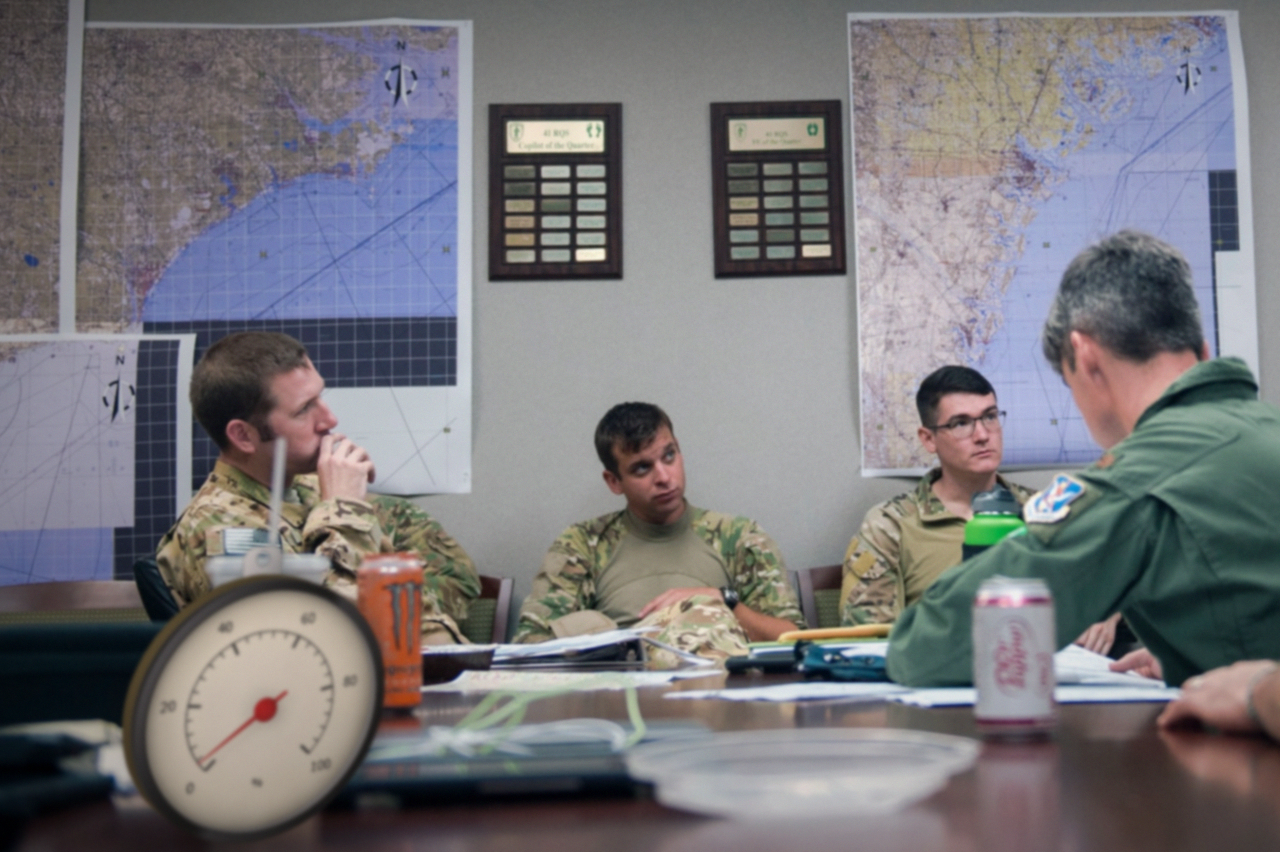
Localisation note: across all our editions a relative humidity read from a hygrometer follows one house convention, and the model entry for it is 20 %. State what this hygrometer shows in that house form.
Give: 4 %
